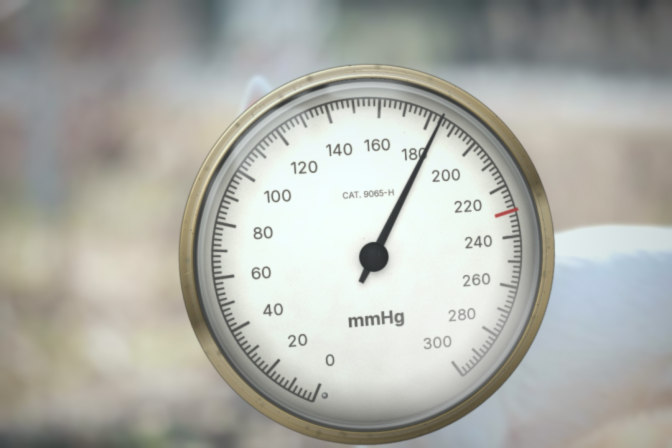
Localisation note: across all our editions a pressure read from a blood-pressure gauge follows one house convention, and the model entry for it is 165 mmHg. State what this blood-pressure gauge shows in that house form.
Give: 184 mmHg
